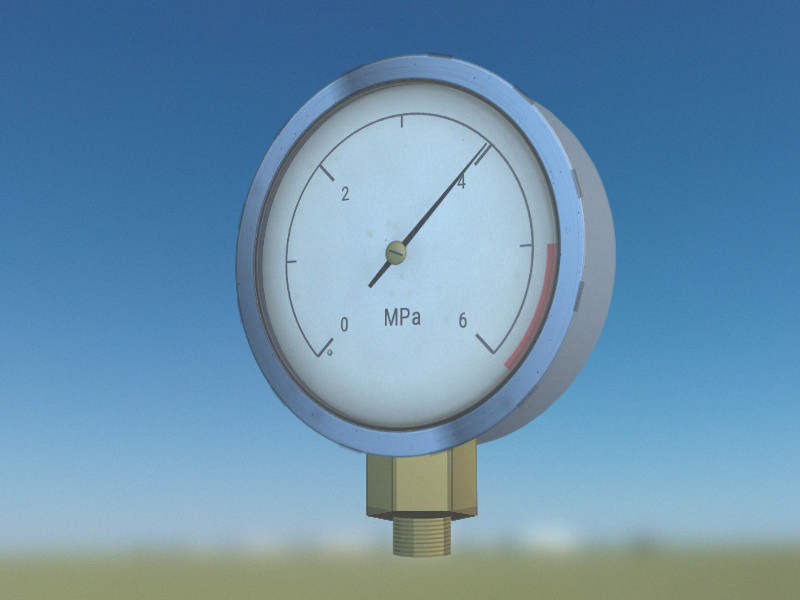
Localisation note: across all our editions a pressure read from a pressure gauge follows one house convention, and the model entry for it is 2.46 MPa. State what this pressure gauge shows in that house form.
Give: 4 MPa
